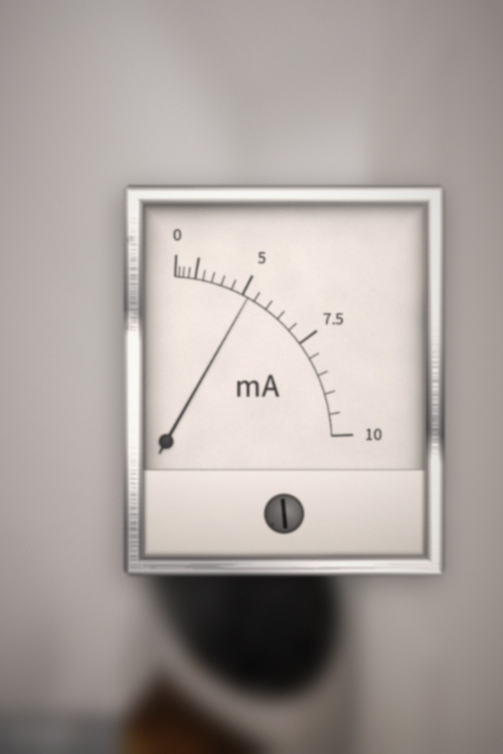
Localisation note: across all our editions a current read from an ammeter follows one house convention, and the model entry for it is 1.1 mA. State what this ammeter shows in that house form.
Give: 5.25 mA
